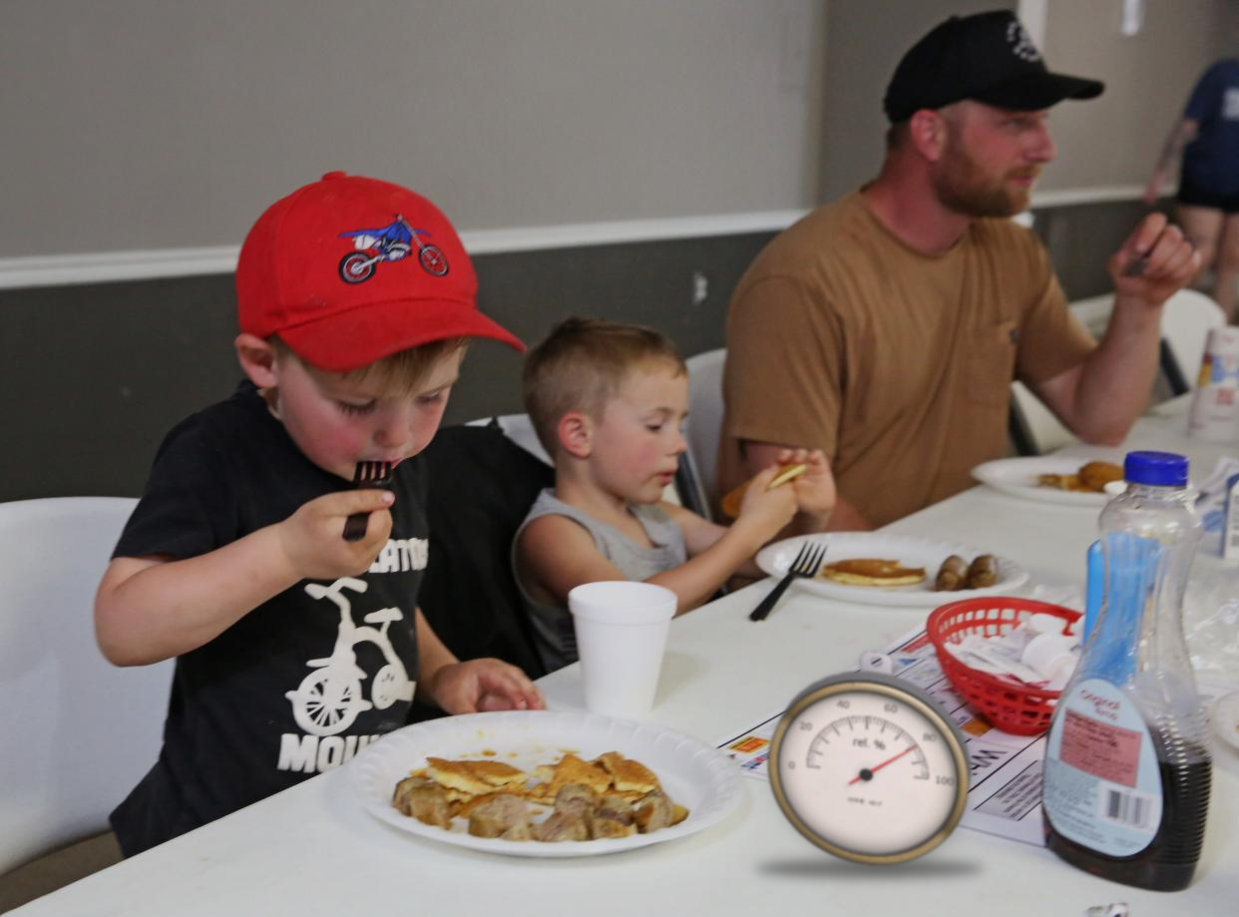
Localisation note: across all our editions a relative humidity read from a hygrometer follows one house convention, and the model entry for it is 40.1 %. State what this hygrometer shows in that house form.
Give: 80 %
